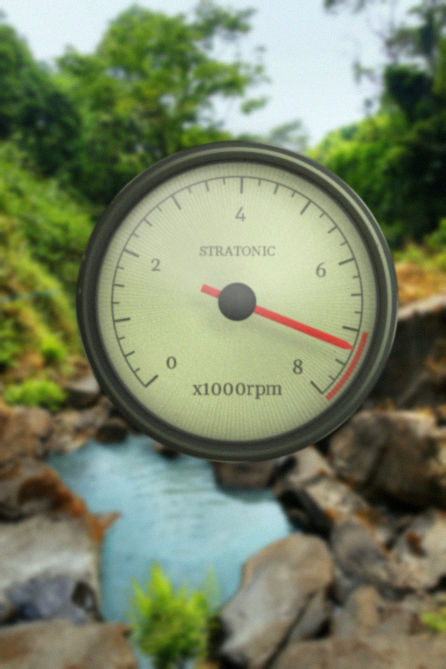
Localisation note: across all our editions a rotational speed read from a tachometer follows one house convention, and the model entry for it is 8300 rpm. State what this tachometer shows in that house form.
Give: 7250 rpm
